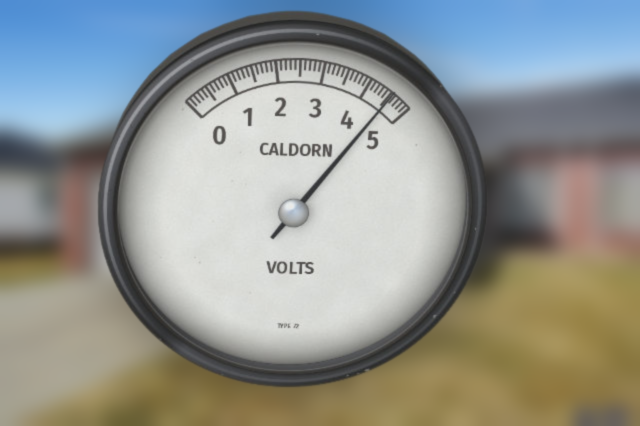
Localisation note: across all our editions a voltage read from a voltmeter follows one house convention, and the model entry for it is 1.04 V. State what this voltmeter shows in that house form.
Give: 4.5 V
